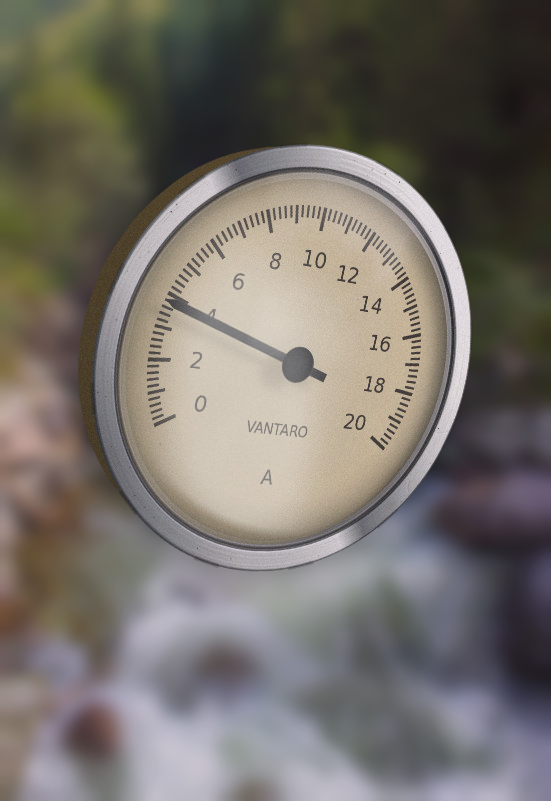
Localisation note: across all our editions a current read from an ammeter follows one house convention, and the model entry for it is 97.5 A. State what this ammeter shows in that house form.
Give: 3.8 A
